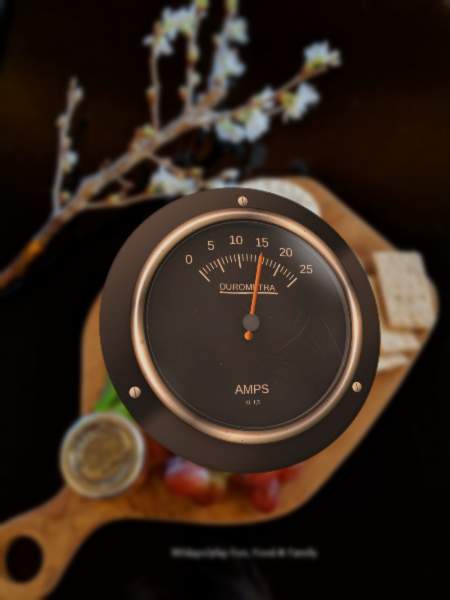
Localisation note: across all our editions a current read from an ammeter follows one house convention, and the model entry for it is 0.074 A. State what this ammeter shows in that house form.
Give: 15 A
